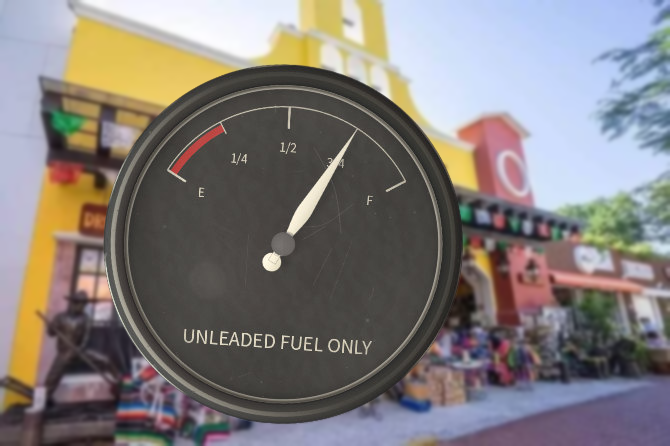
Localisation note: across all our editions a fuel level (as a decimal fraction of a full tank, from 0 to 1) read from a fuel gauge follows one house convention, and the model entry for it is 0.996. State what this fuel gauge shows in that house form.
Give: 0.75
